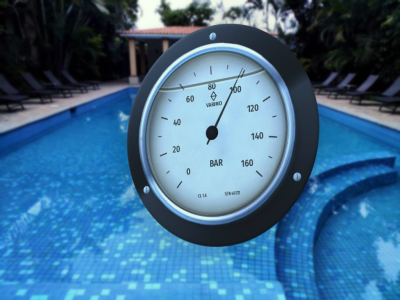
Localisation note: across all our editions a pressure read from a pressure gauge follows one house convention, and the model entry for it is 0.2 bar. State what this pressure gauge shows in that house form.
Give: 100 bar
